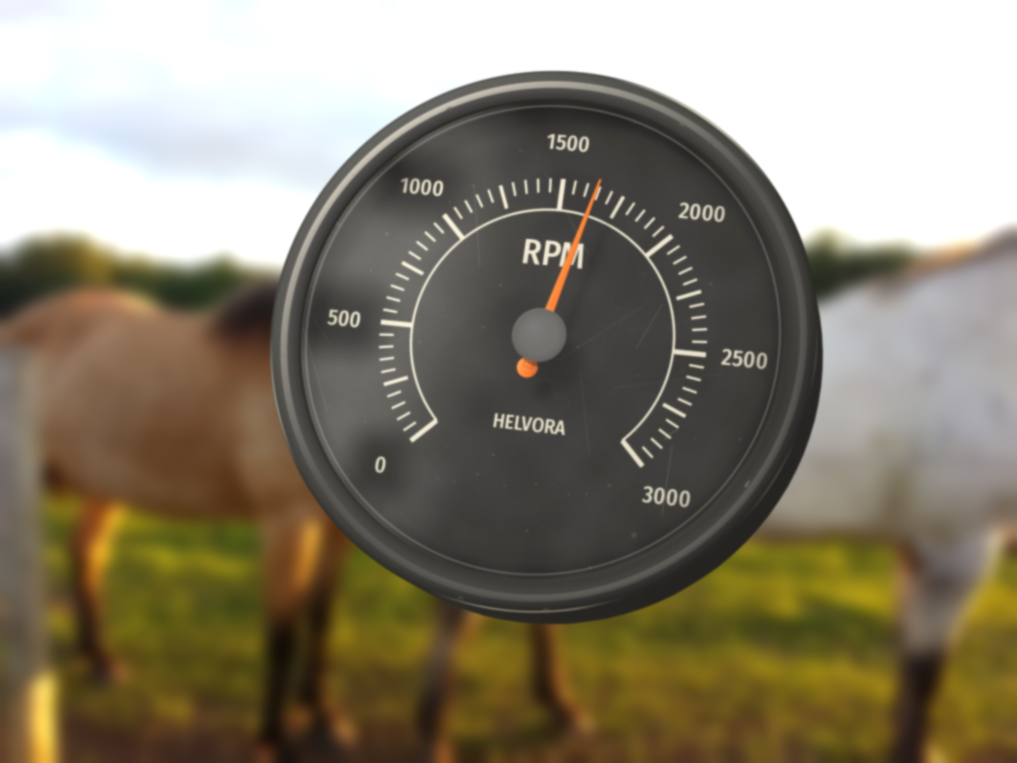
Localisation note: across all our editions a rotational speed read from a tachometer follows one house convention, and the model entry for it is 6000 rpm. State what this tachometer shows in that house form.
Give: 1650 rpm
